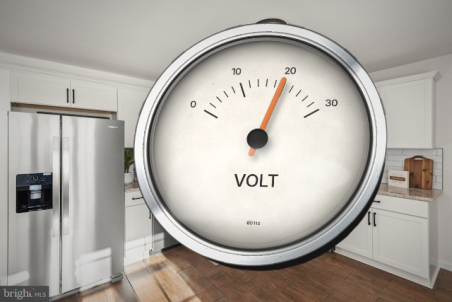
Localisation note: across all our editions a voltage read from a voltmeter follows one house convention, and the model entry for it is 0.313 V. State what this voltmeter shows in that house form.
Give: 20 V
